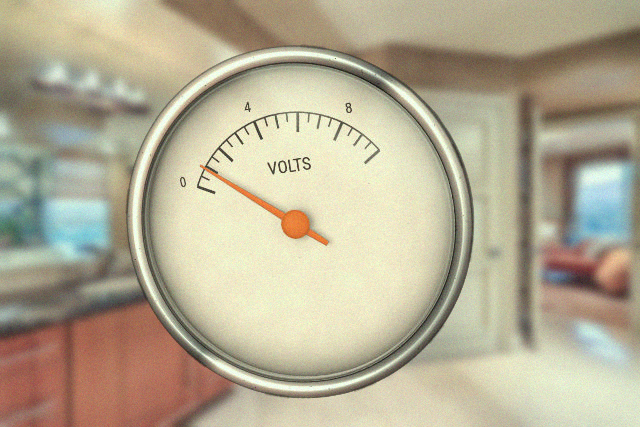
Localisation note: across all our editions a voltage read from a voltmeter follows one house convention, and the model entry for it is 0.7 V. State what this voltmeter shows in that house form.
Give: 1 V
